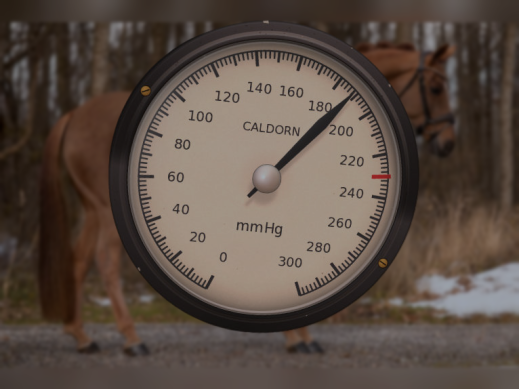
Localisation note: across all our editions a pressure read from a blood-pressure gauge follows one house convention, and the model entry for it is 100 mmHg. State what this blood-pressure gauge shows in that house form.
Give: 188 mmHg
